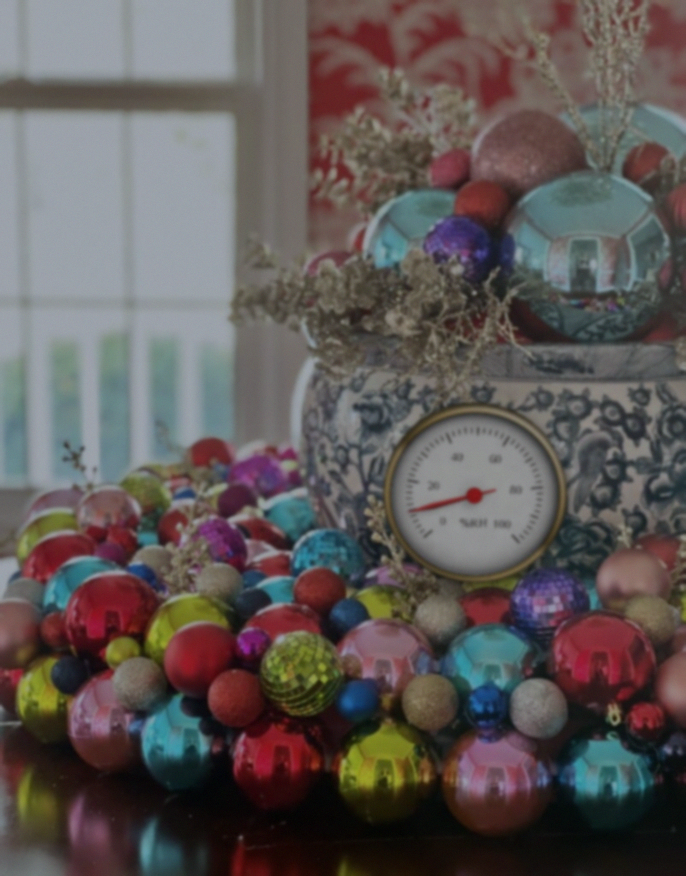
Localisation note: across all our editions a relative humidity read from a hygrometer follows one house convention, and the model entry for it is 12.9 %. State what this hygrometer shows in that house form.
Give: 10 %
